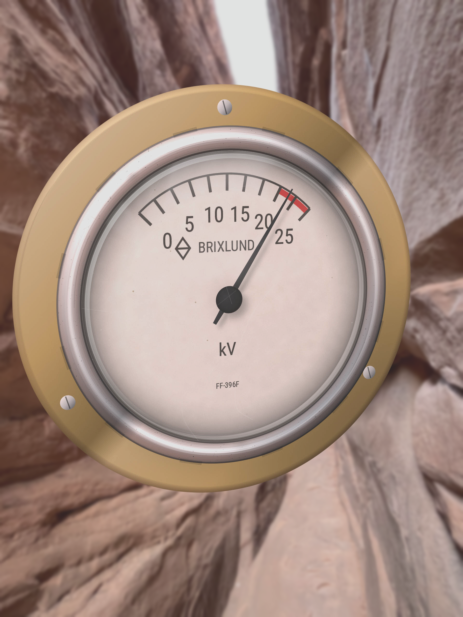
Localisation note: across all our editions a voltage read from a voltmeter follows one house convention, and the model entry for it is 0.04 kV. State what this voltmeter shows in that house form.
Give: 21.25 kV
